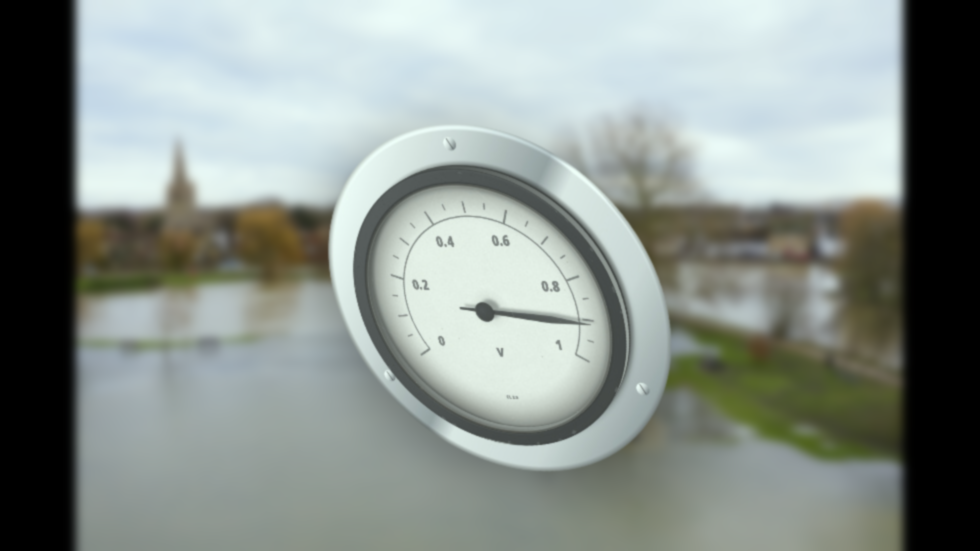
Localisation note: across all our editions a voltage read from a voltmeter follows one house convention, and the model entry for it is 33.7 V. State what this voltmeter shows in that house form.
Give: 0.9 V
